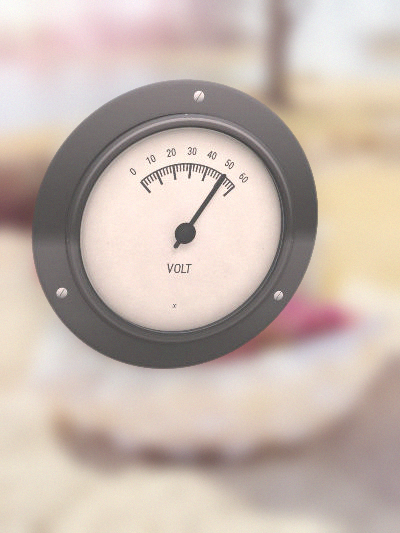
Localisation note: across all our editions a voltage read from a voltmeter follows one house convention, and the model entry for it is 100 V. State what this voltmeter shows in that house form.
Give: 50 V
